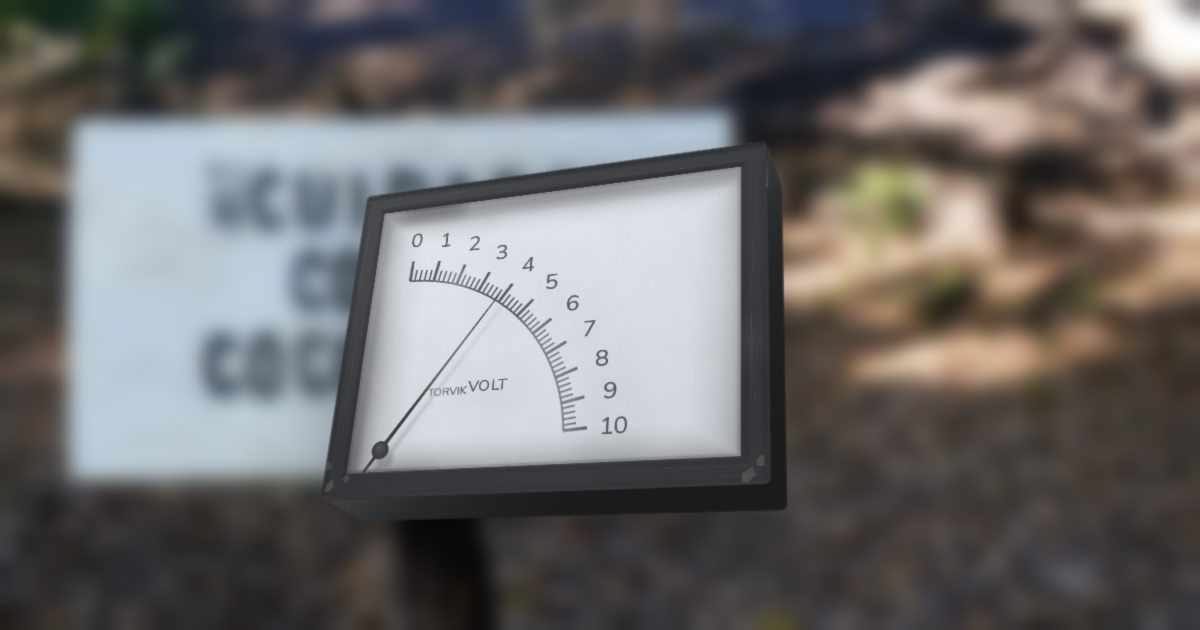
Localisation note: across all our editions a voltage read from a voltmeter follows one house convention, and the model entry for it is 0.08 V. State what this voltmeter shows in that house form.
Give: 4 V
